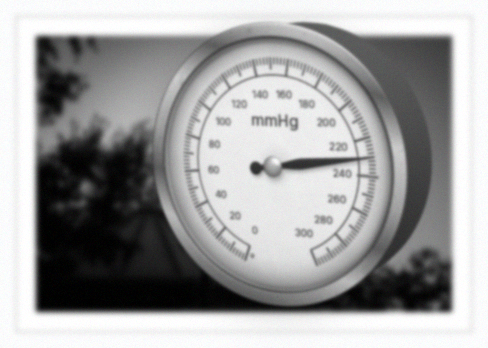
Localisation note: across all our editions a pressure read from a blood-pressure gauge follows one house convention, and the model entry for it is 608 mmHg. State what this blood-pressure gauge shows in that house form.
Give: 230 mmHg
